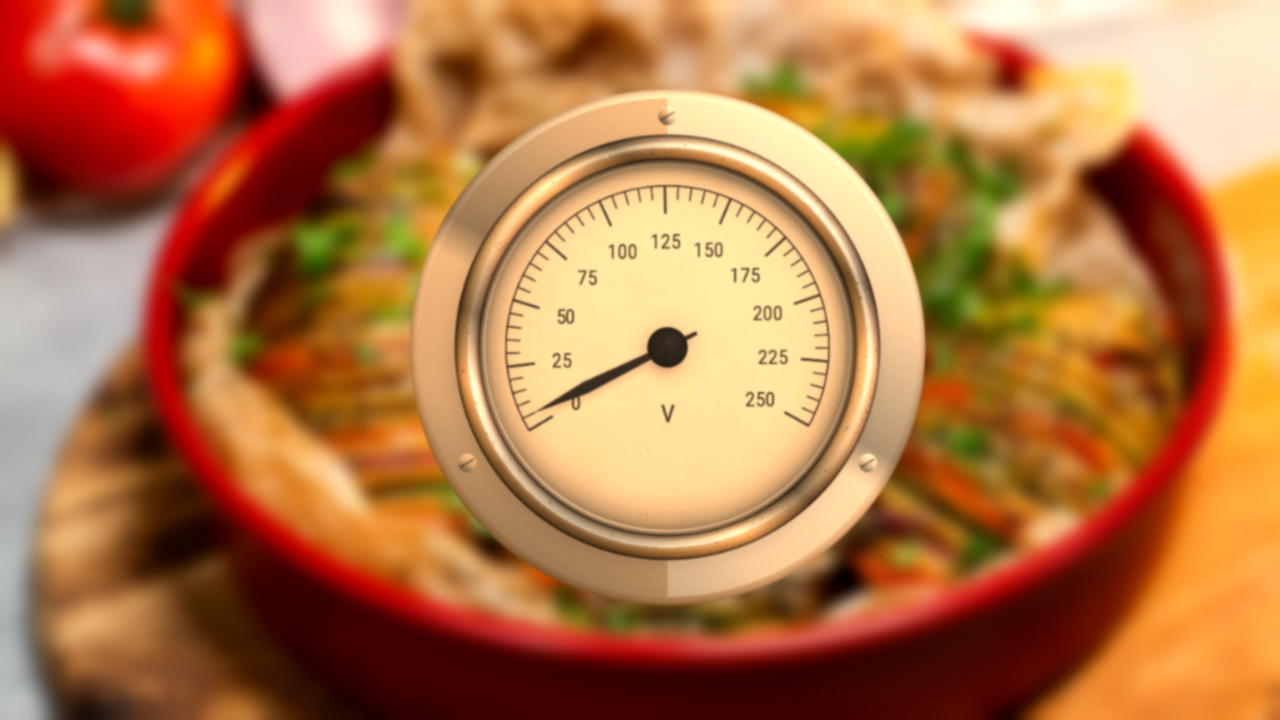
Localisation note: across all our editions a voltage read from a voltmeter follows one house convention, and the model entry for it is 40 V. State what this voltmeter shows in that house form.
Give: 5 V
